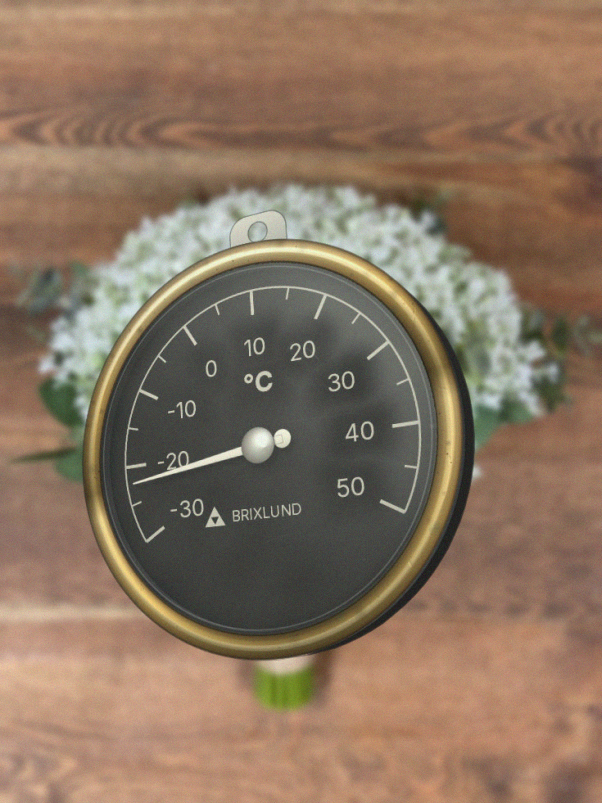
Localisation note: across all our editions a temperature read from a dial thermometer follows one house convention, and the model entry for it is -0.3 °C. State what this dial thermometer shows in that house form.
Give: -22.5 °C
